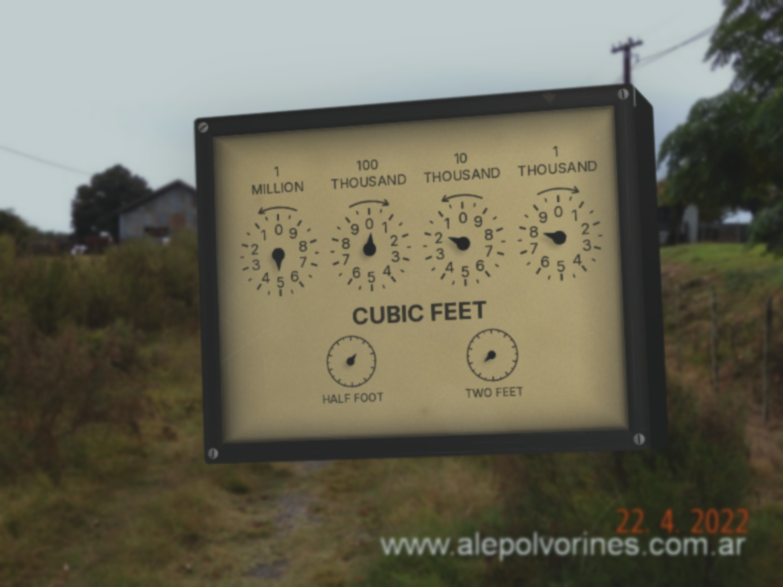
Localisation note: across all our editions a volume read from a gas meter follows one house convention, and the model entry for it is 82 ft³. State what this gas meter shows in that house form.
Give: 501800 ft³
